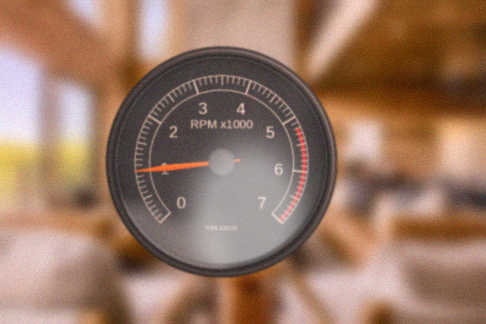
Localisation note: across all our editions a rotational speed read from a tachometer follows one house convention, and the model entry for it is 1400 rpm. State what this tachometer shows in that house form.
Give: 1000 rpm
